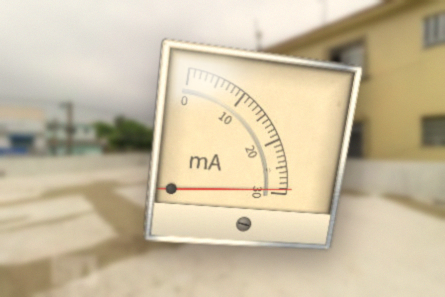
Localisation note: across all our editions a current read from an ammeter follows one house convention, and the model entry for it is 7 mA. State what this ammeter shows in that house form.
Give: 29 mA
